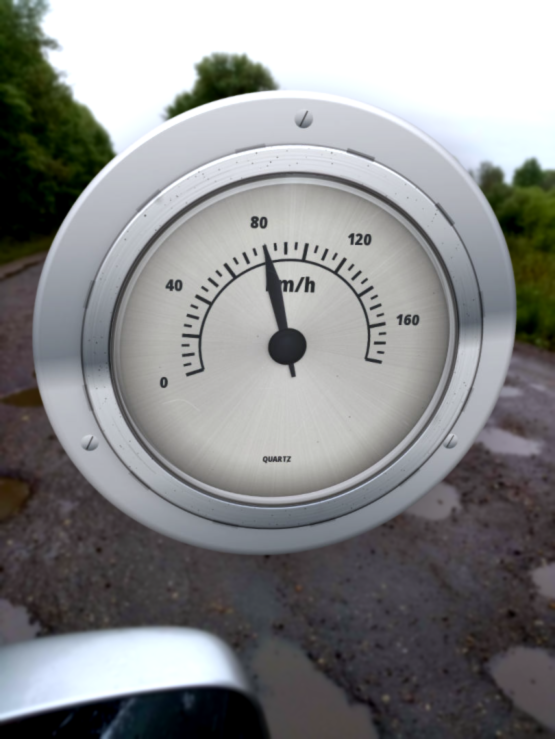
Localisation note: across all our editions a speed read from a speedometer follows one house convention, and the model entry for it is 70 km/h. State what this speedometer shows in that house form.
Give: 80 km/h
